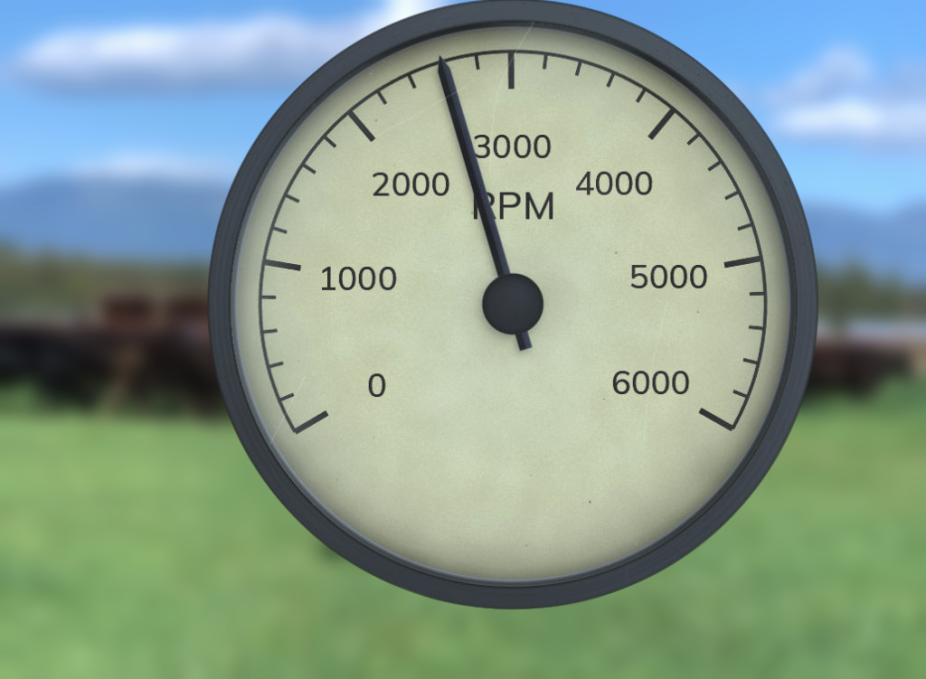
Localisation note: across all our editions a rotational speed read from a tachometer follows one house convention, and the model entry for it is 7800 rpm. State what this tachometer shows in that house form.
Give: 2600 rpm
